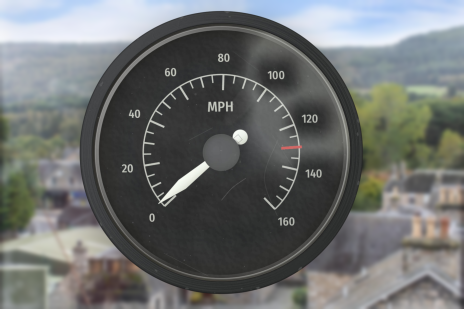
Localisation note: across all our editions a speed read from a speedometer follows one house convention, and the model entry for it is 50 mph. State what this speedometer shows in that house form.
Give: 2.5 mph
